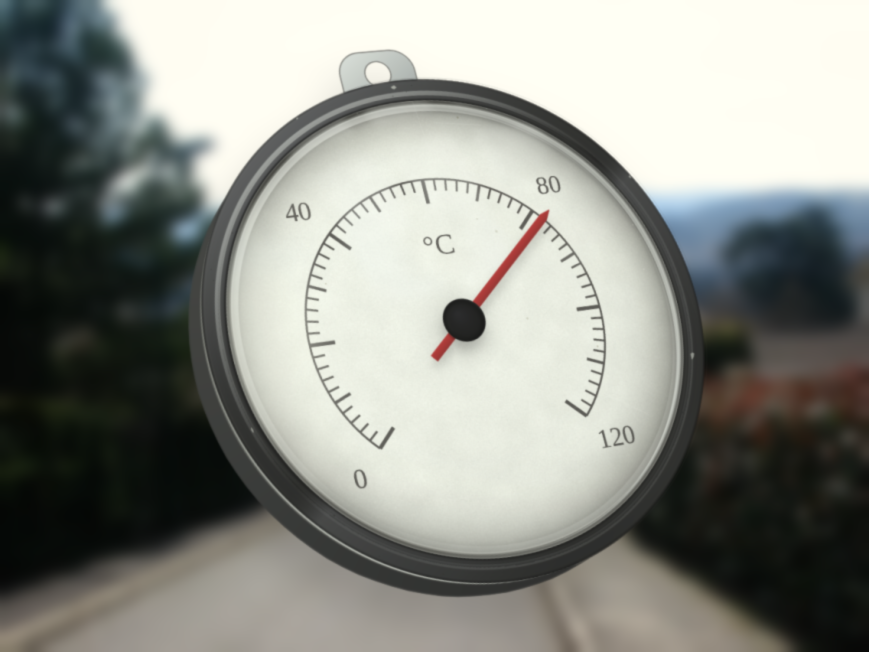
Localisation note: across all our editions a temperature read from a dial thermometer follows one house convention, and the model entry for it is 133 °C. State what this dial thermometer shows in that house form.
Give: 82 °C
